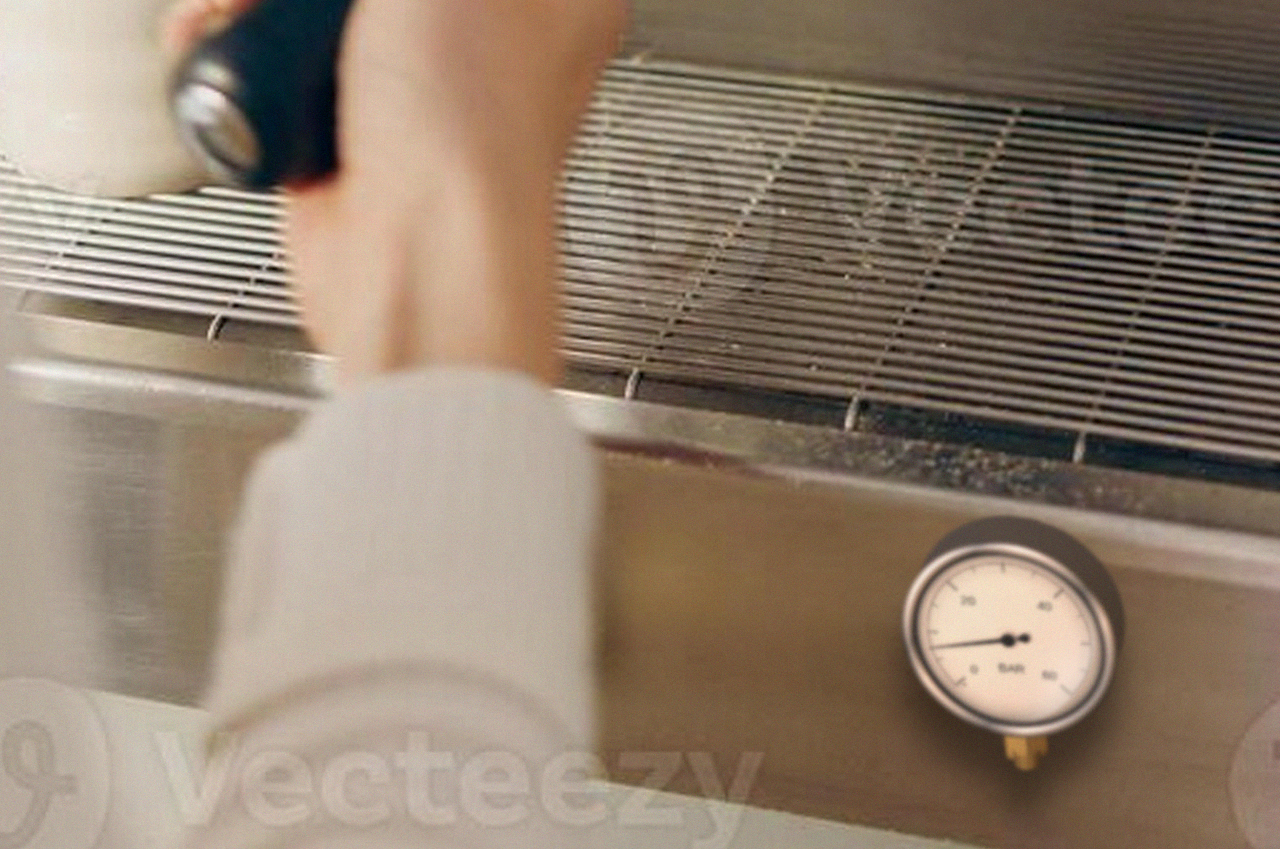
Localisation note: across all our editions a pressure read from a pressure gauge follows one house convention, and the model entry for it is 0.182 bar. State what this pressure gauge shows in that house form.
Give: 7.5 bar
